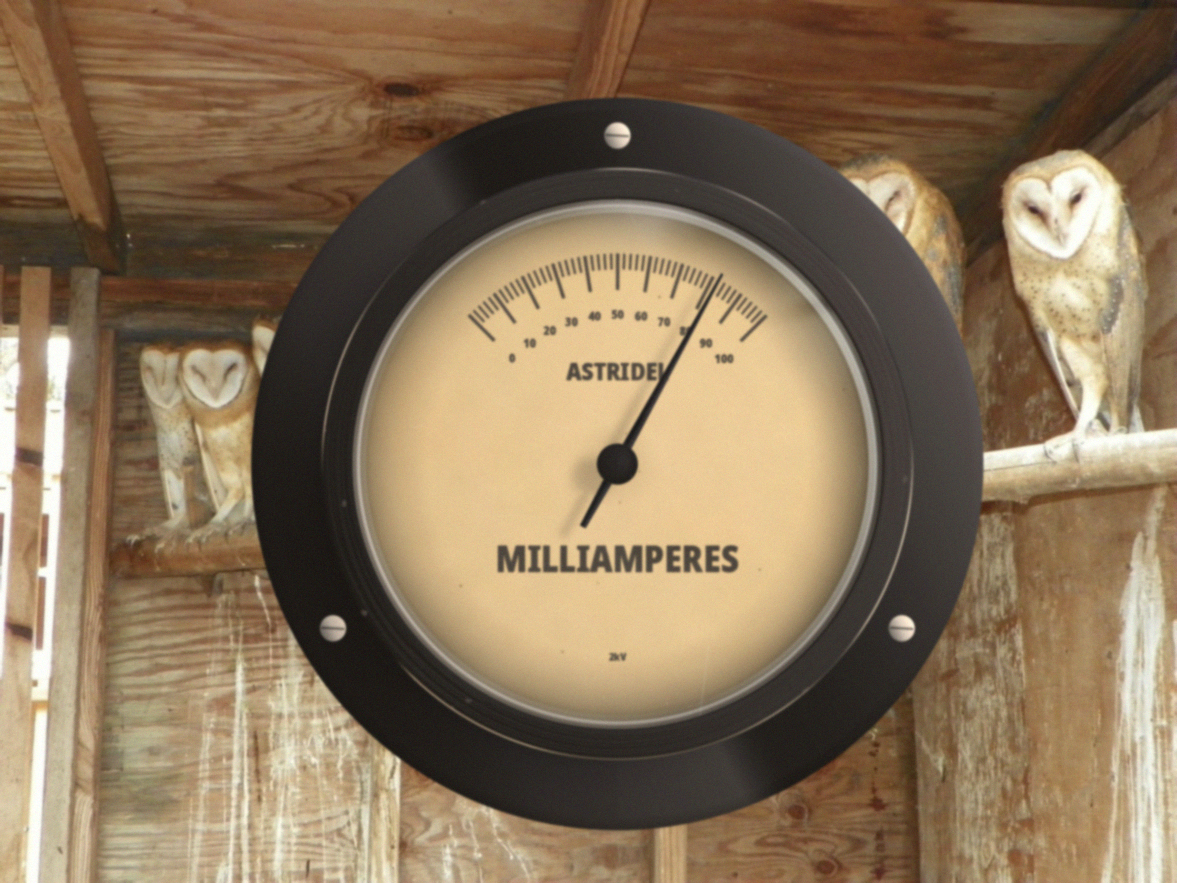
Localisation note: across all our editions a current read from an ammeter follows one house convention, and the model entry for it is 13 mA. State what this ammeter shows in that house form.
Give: 82 mA
